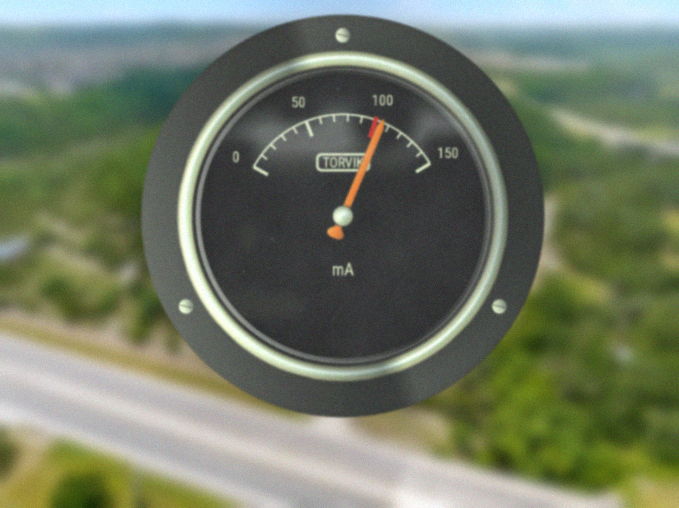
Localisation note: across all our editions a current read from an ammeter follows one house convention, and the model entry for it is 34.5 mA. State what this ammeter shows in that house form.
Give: 105 mA
